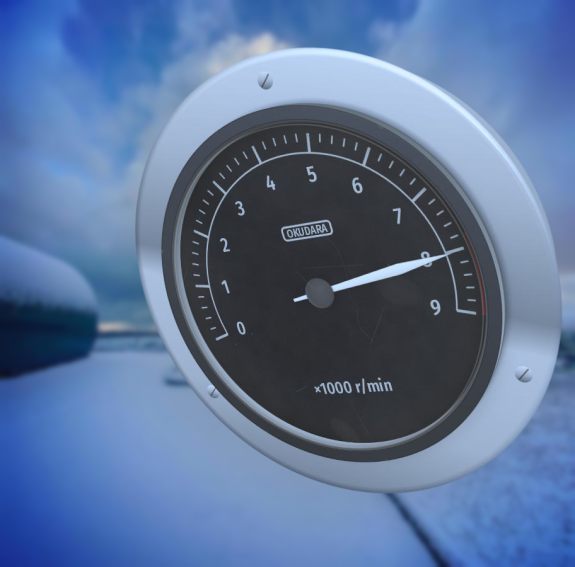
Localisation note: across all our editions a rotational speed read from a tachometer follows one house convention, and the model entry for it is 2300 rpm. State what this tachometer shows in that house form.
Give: 8000 rpm
